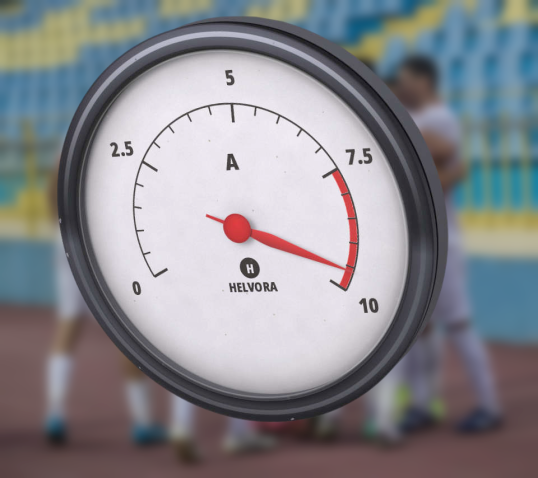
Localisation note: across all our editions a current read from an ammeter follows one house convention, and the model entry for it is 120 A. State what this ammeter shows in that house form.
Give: 9.5 A
